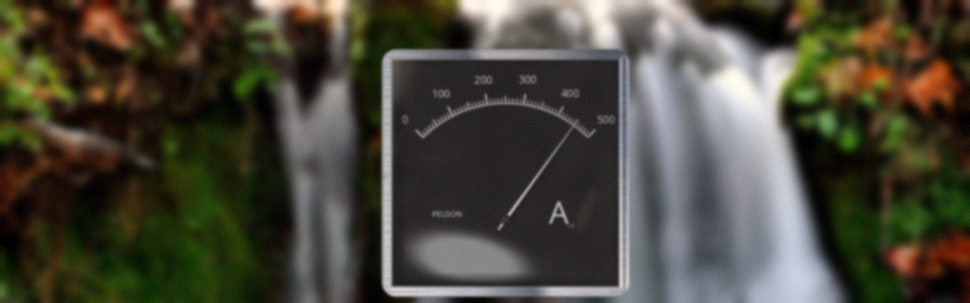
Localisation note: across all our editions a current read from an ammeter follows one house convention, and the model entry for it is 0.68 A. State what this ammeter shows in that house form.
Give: 450 A
